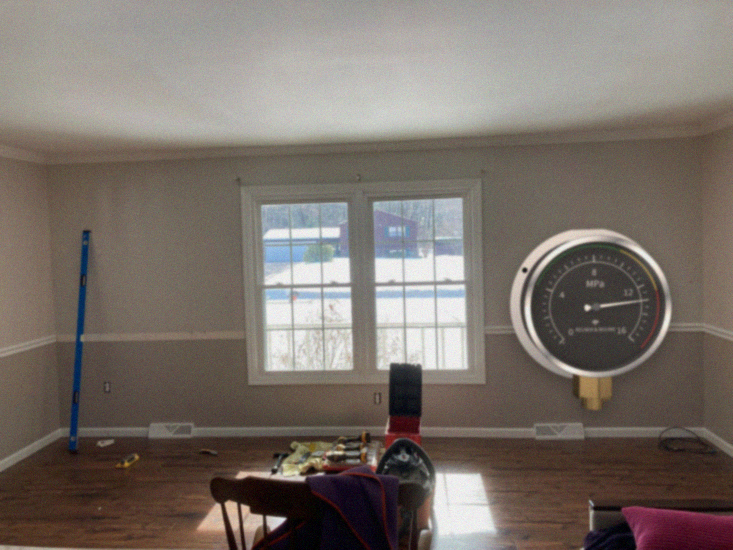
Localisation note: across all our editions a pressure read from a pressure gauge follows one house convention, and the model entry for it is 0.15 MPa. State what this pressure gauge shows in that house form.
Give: 13 MPa
